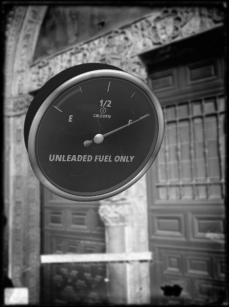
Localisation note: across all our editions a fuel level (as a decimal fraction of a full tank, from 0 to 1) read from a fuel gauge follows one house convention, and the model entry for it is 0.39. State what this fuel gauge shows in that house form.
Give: 1
